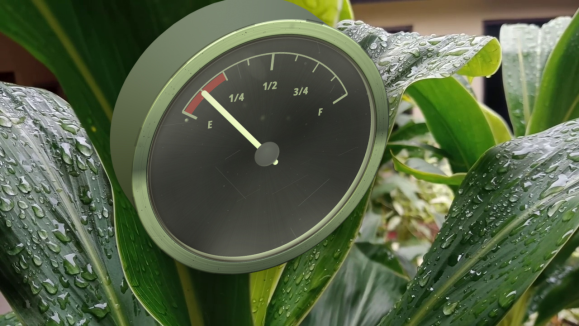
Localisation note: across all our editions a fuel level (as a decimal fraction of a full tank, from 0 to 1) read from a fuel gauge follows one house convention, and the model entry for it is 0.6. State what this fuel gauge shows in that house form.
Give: 0.125
